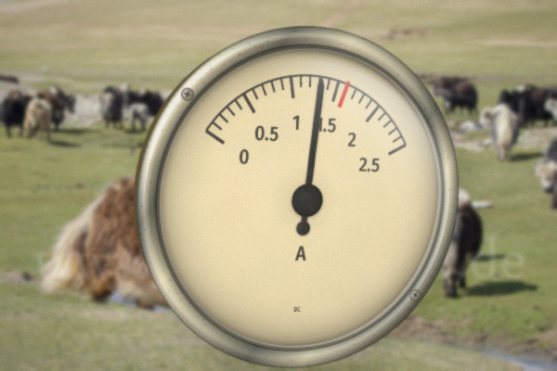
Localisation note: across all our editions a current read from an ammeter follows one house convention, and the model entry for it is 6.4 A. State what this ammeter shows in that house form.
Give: 1.3 A
